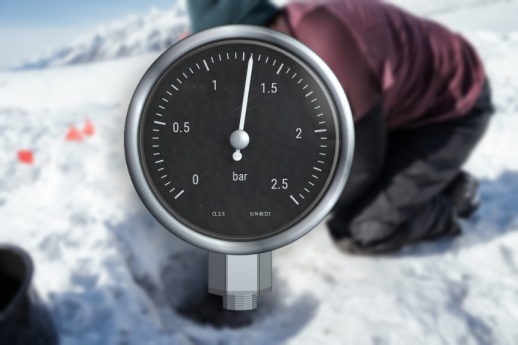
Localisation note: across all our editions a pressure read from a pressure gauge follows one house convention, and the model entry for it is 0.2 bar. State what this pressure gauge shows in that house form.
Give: 1.3 bar
